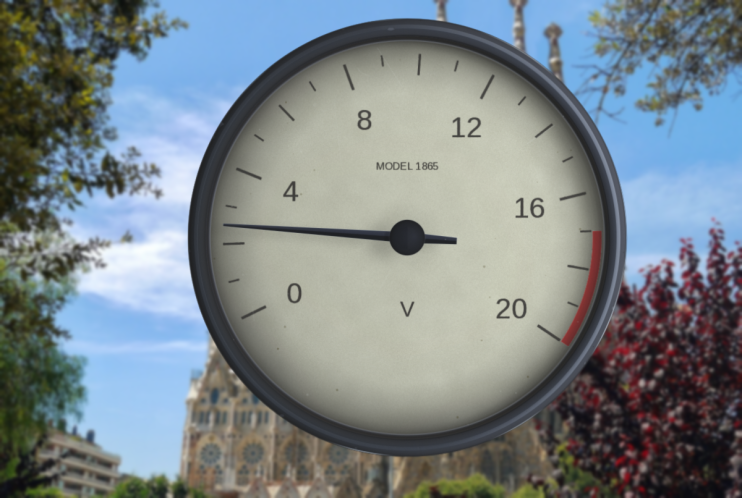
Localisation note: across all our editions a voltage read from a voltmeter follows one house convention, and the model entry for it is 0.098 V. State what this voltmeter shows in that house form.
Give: 2.5 V
